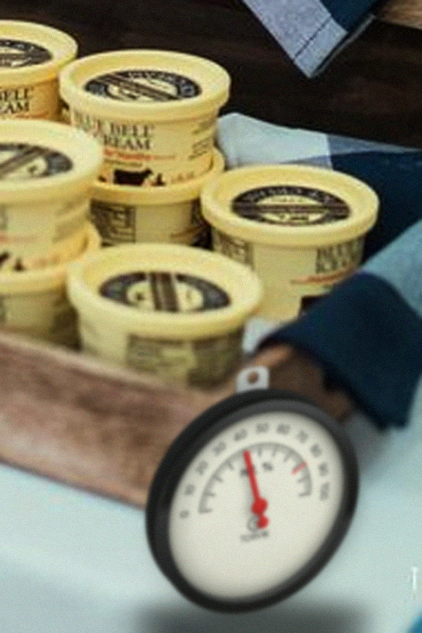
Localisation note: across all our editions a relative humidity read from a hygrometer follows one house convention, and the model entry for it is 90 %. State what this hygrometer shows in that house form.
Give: 40 %
